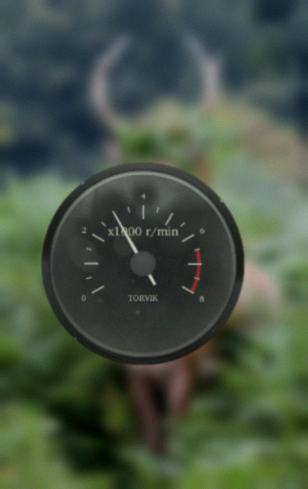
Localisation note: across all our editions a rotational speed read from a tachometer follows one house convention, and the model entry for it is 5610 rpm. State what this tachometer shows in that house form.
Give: 3000 rpm
